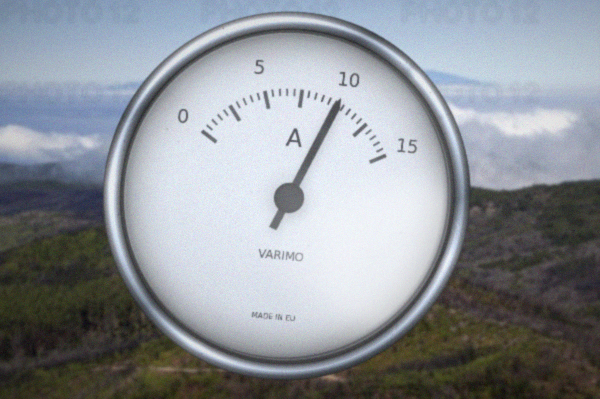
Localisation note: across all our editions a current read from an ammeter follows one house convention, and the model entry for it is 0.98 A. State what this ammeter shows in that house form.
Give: 10 A
